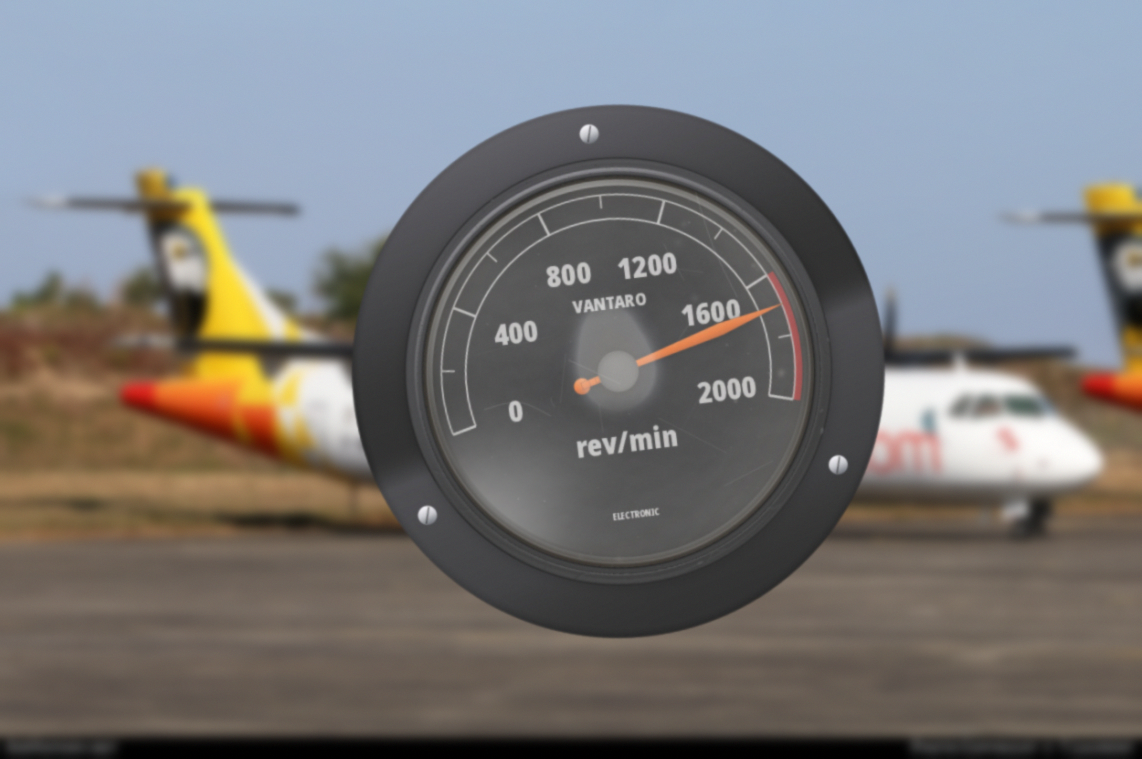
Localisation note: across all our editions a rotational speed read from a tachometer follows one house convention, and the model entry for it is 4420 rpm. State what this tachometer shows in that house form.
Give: 1700 rpm
